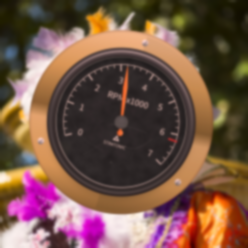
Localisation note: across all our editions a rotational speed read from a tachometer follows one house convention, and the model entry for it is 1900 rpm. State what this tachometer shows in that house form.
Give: 3200 rpm
